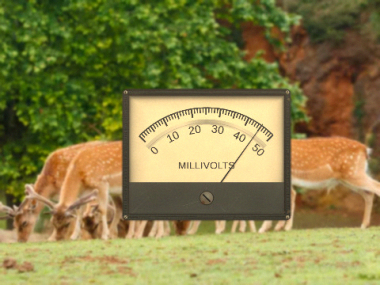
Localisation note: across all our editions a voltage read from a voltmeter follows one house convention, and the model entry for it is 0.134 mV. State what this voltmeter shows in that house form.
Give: 45 mV
